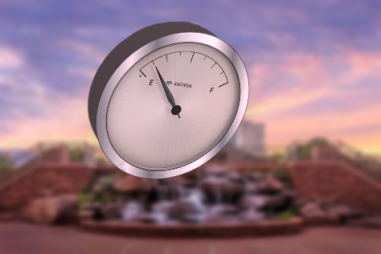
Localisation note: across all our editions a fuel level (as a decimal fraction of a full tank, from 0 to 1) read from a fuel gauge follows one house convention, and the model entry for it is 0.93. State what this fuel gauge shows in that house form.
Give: 0.125
